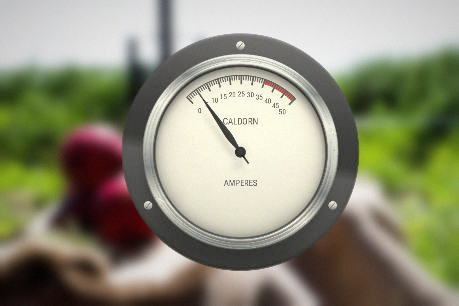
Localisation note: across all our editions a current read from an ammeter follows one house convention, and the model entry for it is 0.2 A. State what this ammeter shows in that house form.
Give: 5 A
